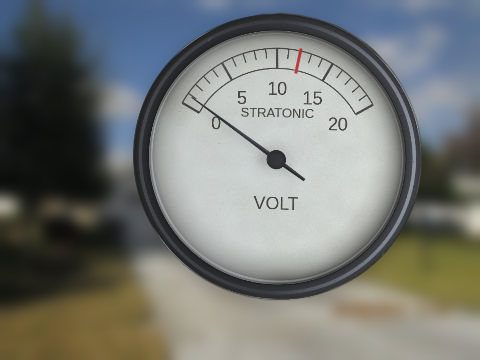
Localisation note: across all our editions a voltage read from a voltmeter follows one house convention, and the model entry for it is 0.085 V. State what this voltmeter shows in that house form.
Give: 1 V
